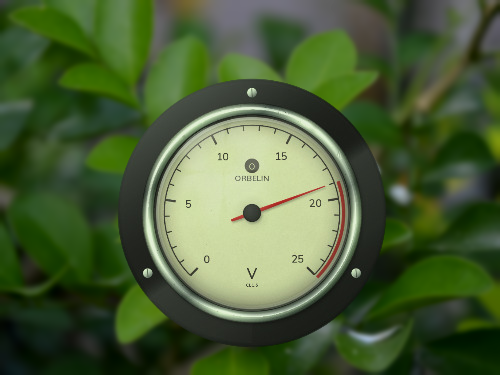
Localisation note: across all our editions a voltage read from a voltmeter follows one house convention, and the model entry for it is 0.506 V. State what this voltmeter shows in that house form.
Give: 19 V
